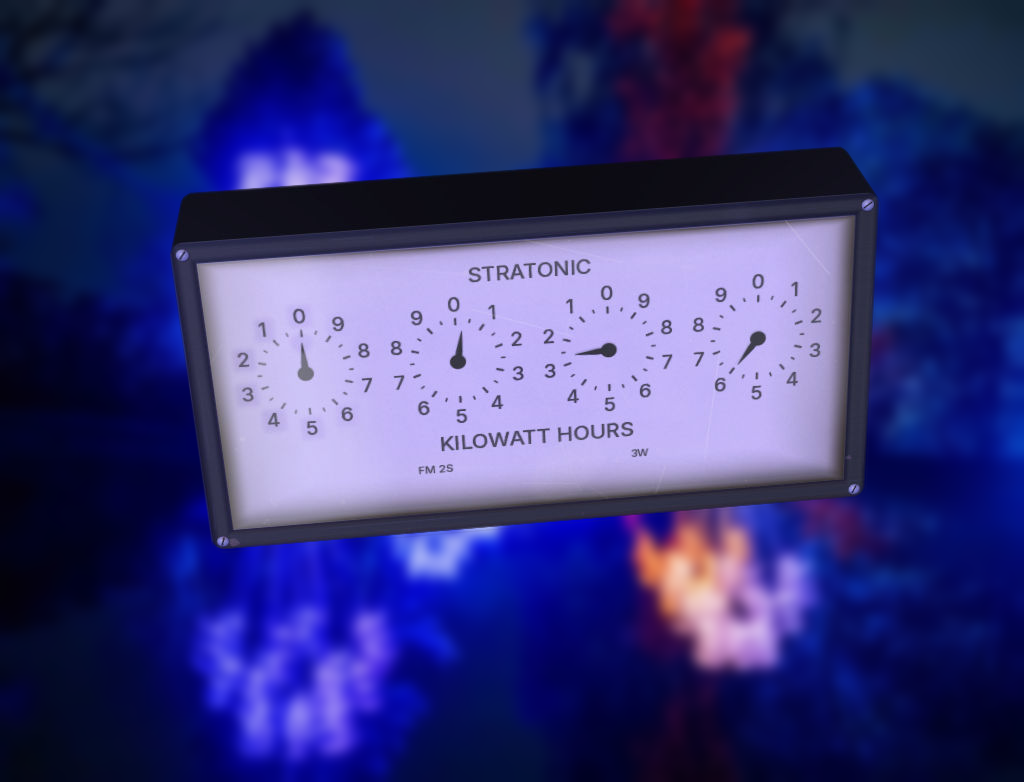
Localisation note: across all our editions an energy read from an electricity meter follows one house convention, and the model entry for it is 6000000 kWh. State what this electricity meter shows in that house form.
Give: 26 kWh
